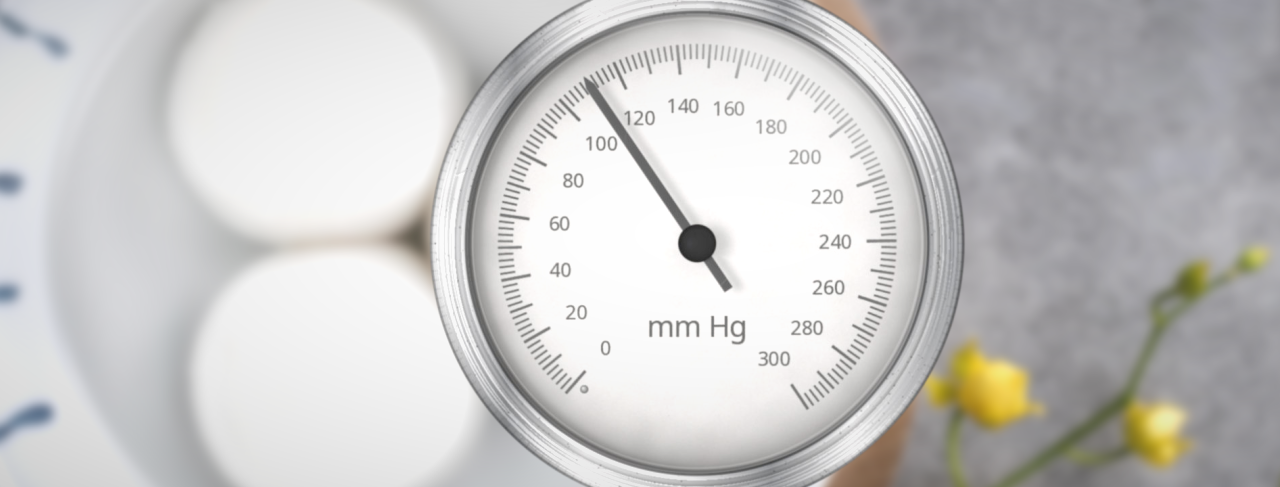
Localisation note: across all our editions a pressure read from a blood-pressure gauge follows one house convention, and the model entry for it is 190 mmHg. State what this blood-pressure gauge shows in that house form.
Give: 110 mmHg
